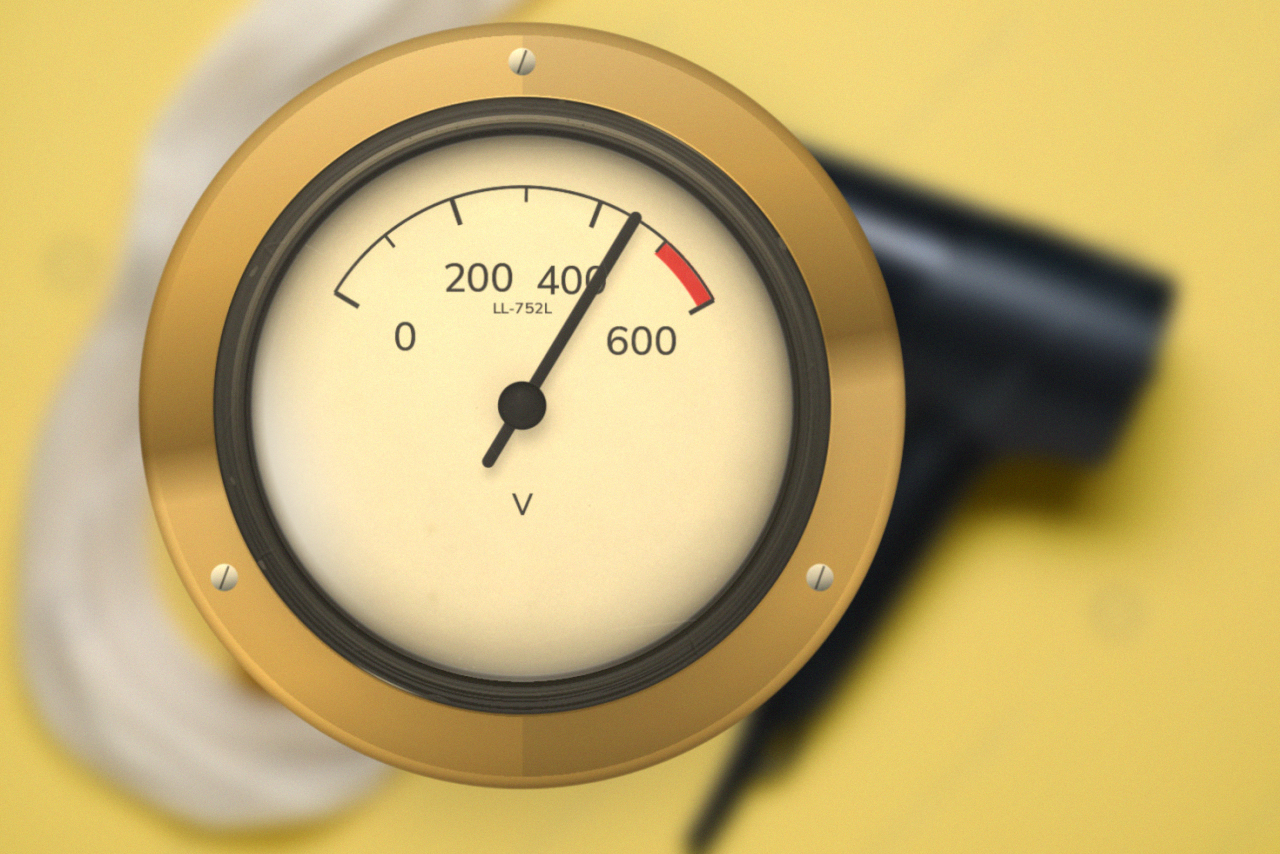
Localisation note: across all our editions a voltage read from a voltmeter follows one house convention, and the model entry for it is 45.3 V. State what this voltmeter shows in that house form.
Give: 450 V
